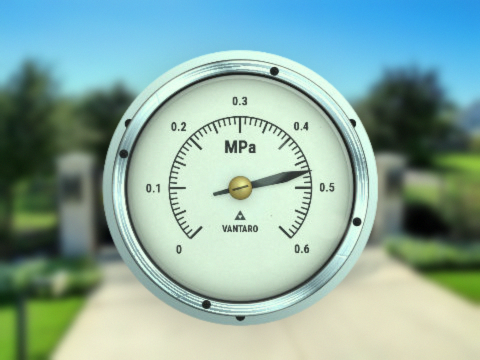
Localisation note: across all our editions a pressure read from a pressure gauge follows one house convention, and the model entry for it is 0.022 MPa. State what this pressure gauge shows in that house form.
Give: 0.47 MPa
